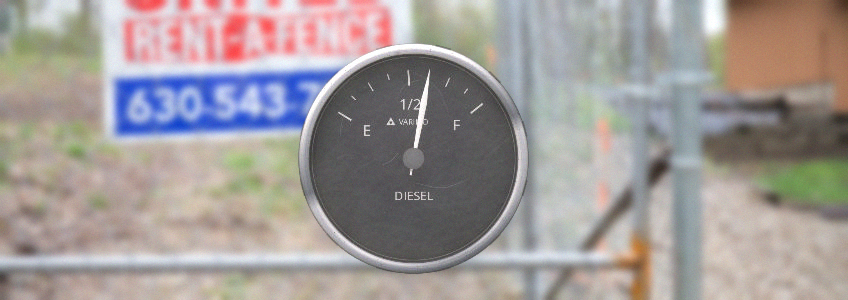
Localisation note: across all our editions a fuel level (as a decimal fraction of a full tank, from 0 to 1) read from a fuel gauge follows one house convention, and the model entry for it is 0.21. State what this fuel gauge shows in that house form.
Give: 0.625
